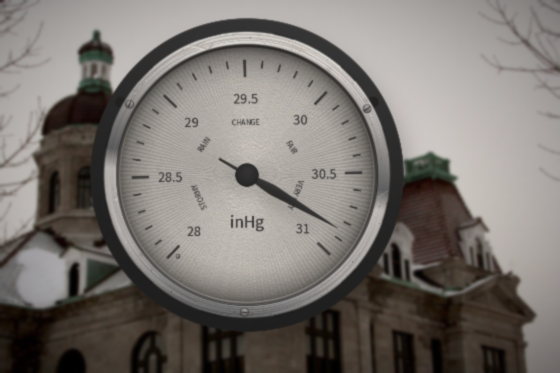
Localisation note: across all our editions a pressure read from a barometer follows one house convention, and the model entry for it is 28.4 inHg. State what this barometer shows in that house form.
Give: 30.85 inHg
